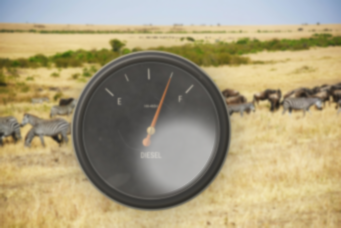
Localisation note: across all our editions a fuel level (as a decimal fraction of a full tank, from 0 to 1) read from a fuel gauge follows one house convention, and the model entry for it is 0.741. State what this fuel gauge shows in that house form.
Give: 0.75
